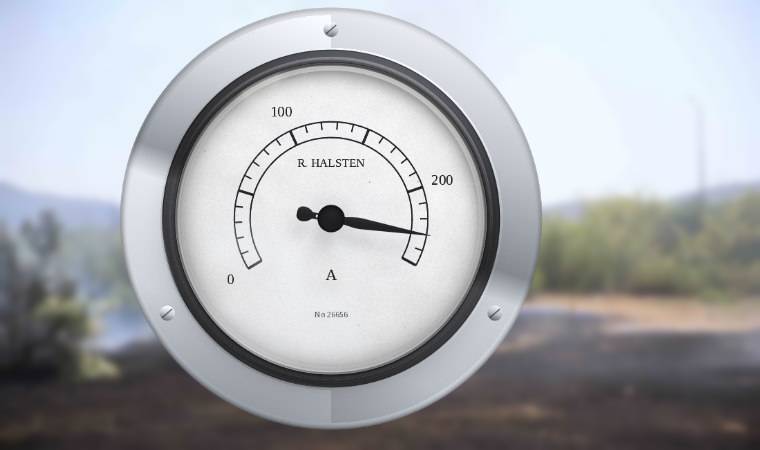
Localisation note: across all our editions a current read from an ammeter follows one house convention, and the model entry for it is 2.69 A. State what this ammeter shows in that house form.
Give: 230 A
